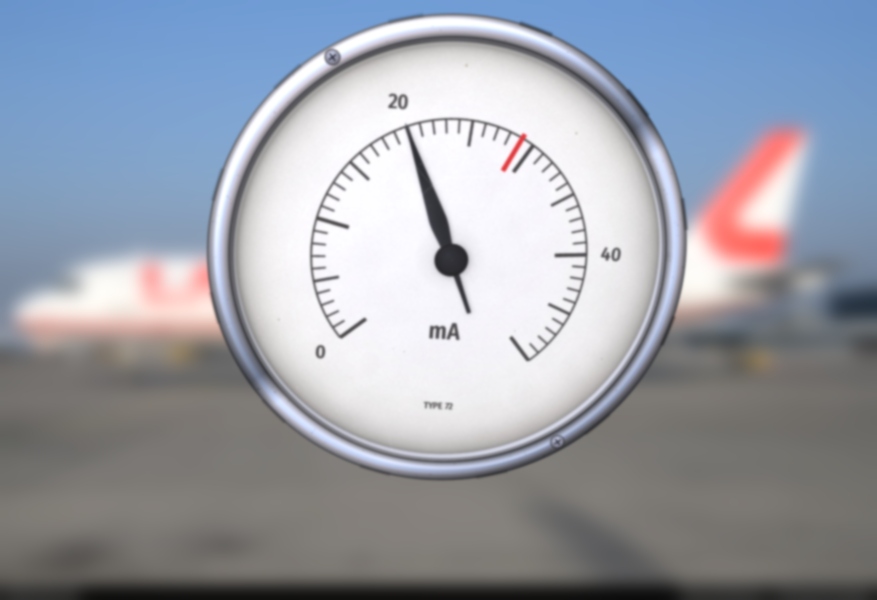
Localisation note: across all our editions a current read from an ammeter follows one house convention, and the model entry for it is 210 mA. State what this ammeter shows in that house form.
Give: 20 mA
